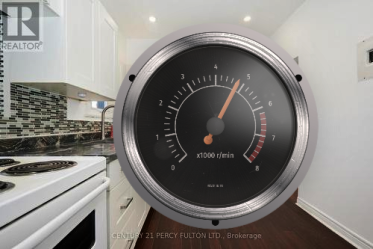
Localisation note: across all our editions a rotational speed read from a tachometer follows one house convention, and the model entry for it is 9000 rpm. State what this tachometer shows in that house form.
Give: 4800 rpm
